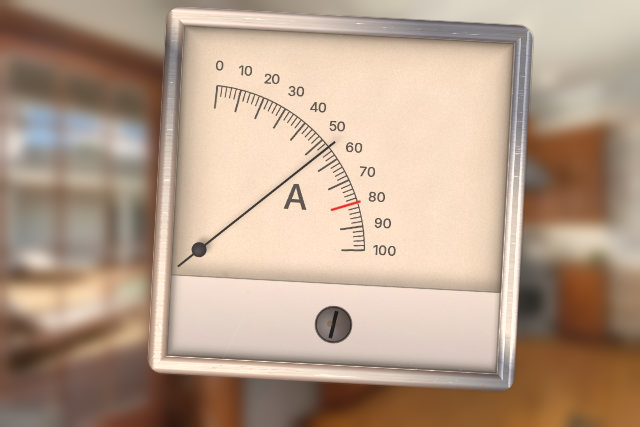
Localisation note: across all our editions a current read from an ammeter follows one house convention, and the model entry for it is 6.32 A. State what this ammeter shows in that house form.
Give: 54 A
